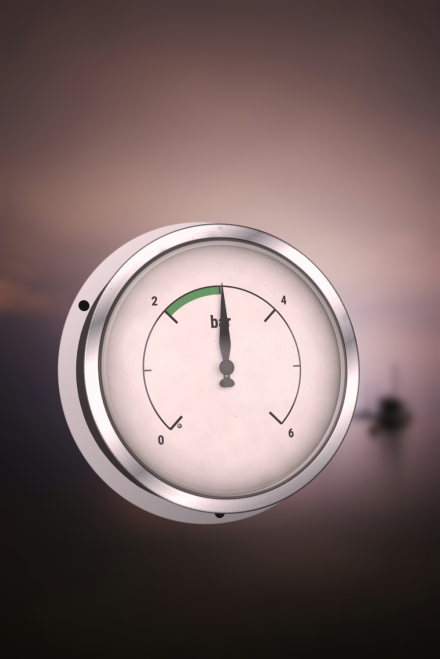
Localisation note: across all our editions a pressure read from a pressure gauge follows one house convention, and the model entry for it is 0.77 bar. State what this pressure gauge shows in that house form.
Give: 3 bar
